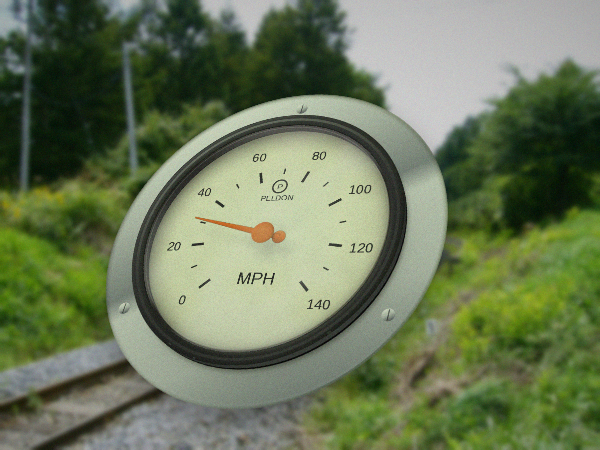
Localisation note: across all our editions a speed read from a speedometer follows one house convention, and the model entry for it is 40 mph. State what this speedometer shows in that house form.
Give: 30 mph
